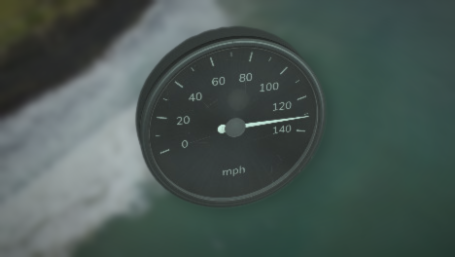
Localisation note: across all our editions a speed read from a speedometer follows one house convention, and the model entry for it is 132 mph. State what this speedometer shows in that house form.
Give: 130 mph
